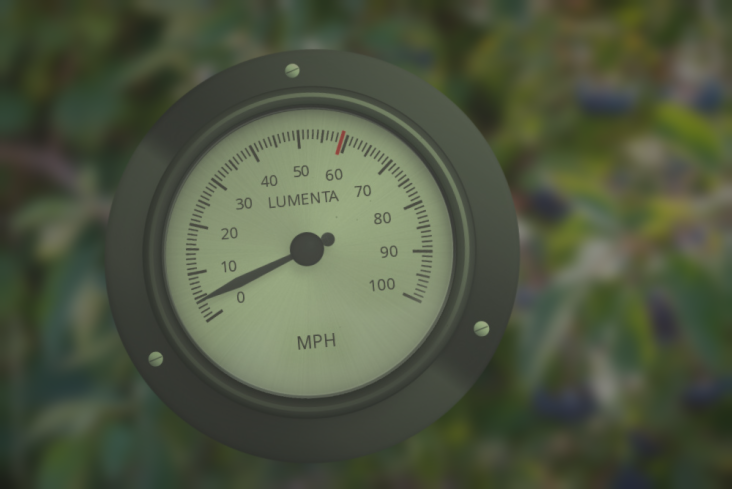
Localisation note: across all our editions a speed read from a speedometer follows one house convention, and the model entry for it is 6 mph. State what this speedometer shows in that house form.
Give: 4 mph
